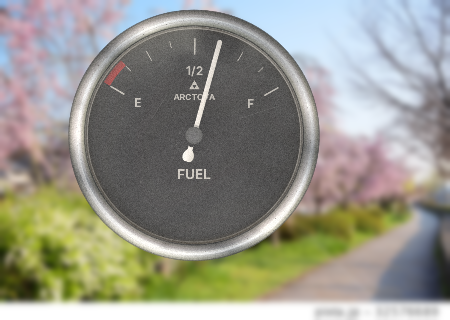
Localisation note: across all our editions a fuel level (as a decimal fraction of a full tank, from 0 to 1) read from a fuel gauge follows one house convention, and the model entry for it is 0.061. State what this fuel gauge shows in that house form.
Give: 0.625
